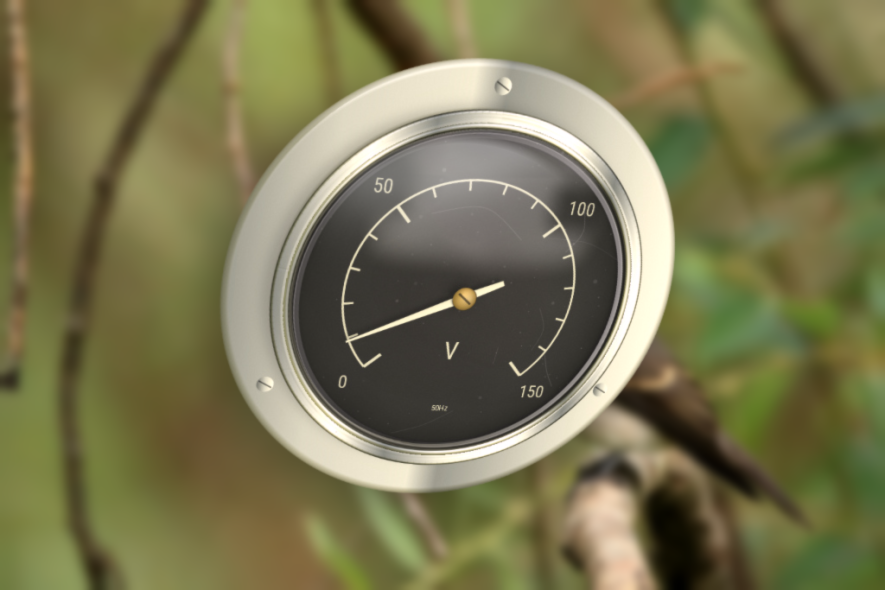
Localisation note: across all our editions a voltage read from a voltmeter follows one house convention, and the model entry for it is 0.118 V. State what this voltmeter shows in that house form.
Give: 10 V
